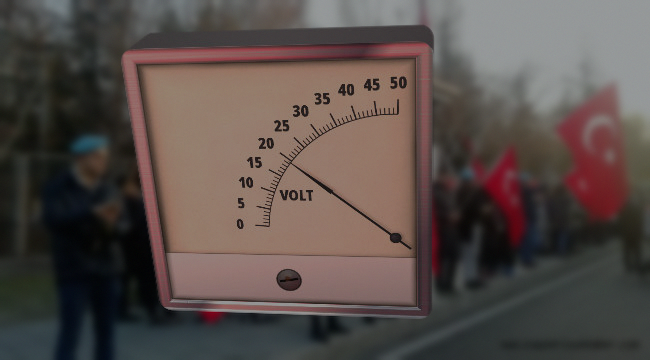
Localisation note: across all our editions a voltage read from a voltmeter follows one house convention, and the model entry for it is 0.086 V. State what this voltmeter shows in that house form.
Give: 20 V
